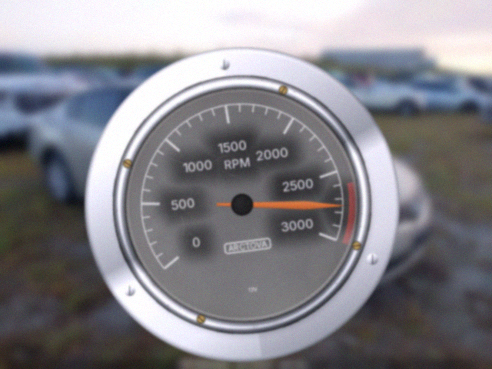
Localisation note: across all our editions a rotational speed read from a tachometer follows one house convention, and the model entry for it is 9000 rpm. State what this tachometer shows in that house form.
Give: 2750 rpm
